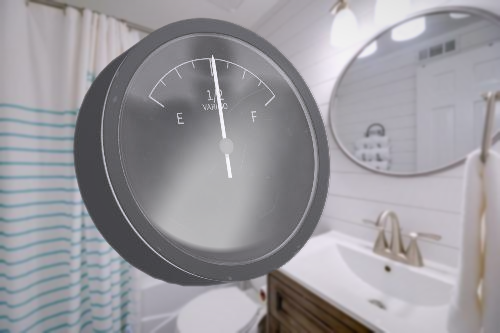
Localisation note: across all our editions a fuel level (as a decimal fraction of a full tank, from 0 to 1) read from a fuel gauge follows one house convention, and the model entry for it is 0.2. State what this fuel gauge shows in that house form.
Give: 0.5
